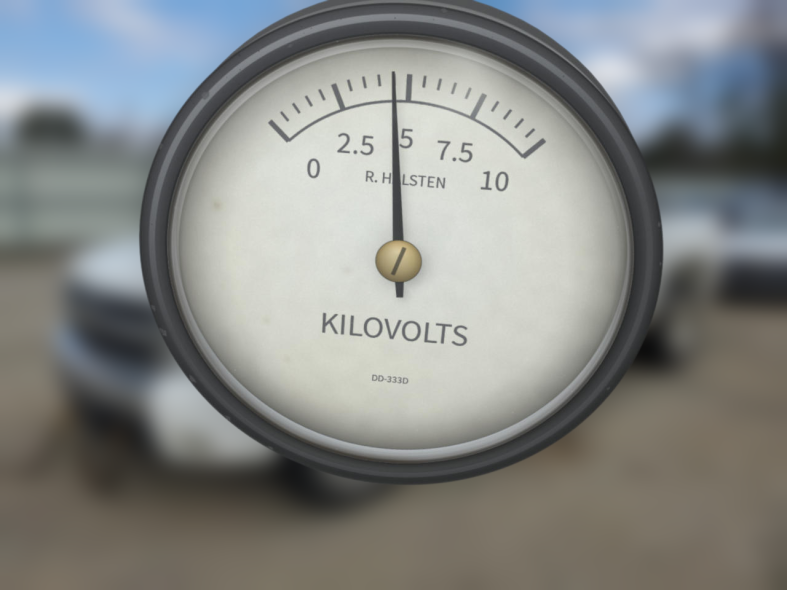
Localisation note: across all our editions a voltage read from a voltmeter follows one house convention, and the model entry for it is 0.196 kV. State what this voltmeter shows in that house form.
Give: 4.5 kV
